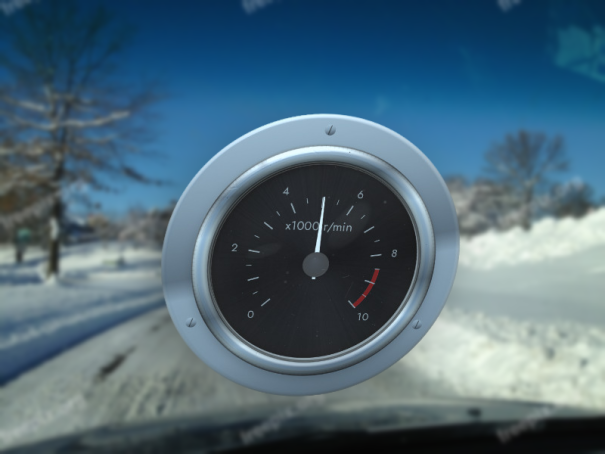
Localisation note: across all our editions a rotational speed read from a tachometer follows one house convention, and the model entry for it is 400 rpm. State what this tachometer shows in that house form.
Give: 5000 rpm
